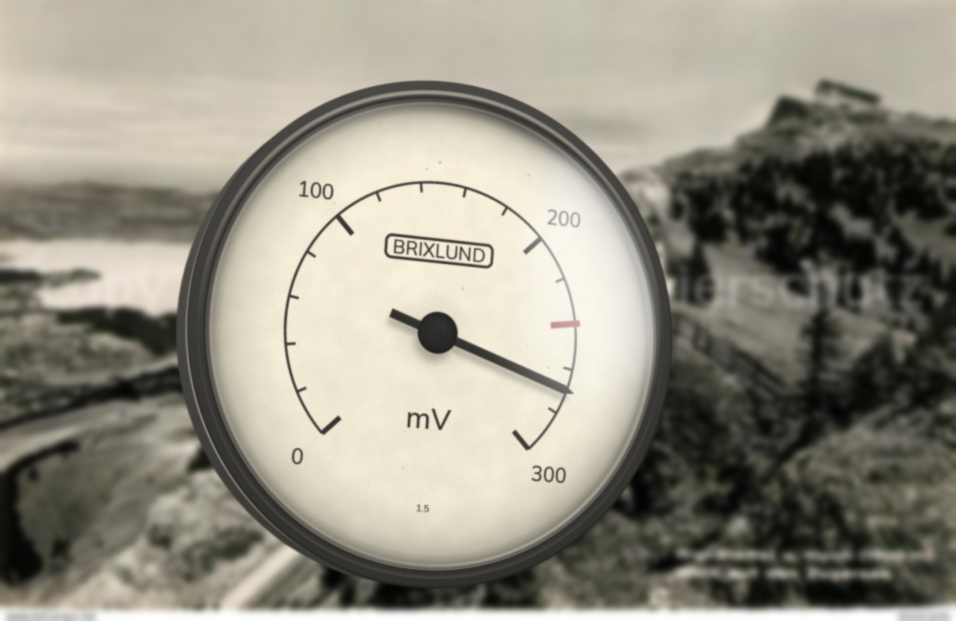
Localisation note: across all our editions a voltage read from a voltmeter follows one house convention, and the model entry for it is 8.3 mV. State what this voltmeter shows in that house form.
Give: 270 mV
